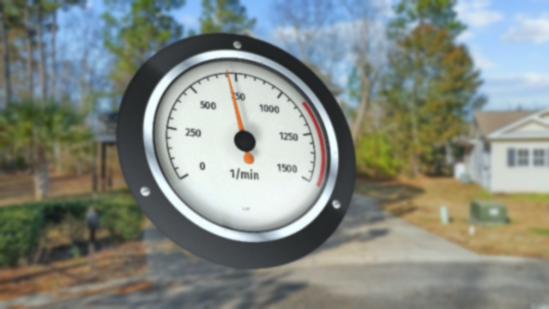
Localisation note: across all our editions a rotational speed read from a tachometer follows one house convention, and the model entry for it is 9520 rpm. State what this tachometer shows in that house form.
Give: 700 rpm
